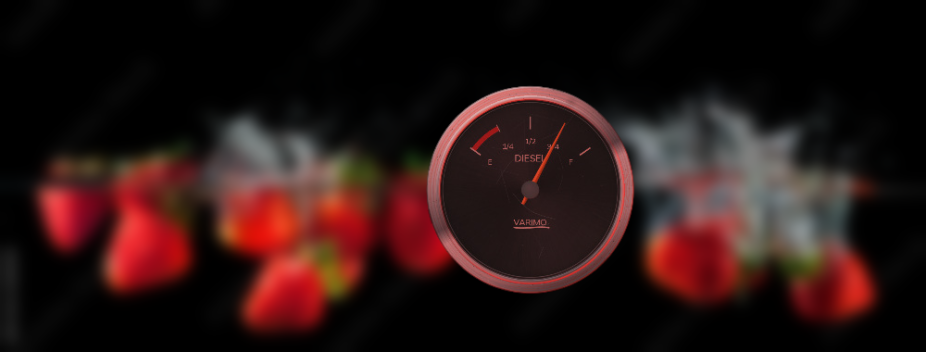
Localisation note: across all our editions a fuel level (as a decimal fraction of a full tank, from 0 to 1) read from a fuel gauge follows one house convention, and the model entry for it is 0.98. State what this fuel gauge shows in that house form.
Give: 0.75
